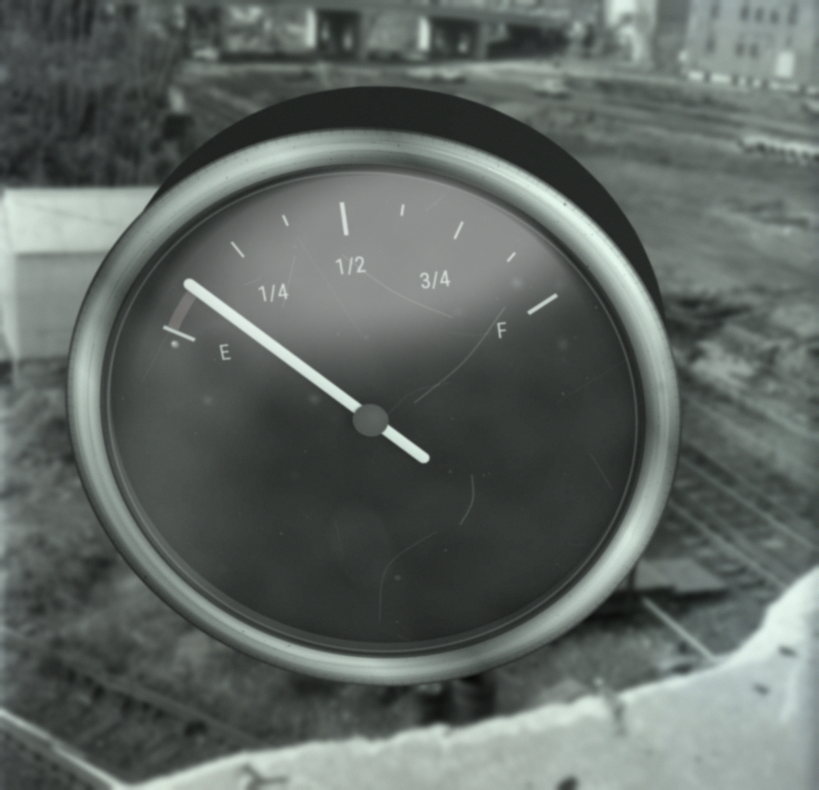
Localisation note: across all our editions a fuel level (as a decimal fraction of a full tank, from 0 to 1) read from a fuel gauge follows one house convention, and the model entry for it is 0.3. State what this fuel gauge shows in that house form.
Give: 0.125
